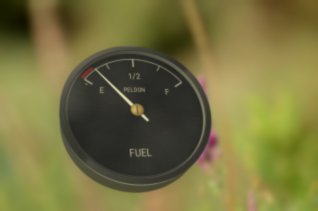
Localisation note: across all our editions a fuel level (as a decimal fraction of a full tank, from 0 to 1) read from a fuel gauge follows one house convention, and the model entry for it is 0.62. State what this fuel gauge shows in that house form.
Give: 0.125
